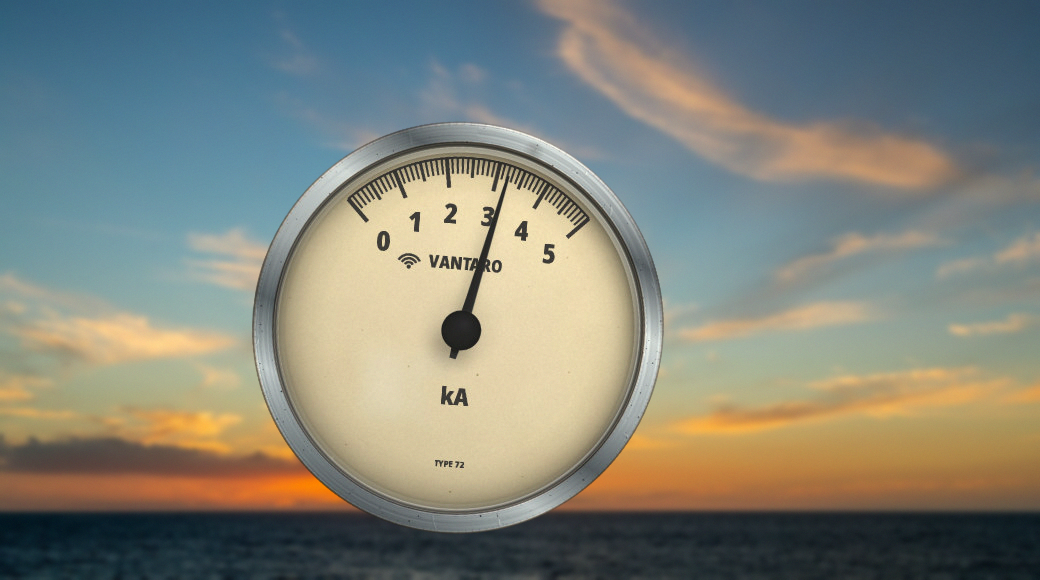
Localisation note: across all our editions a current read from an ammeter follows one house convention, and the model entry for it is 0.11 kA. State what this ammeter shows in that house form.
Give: 3.2 kA
